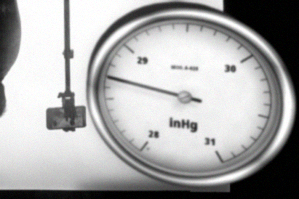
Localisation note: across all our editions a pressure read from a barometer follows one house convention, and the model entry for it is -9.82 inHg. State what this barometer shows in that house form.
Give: 28.7 inHg
